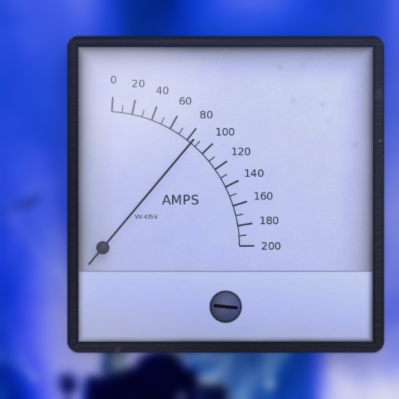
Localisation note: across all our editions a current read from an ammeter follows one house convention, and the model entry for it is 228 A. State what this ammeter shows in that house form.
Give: 85 A
